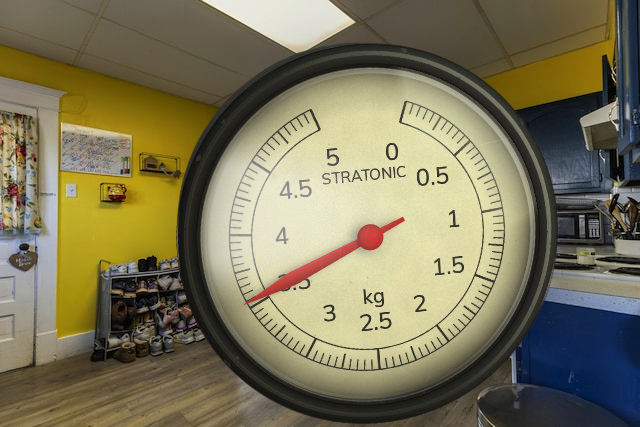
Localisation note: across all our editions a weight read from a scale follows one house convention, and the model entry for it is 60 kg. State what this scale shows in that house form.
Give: 3.55 kg
